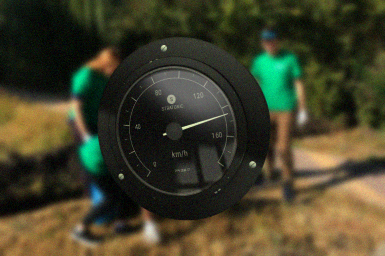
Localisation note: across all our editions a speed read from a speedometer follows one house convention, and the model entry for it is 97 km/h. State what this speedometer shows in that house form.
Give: 145 km/h
